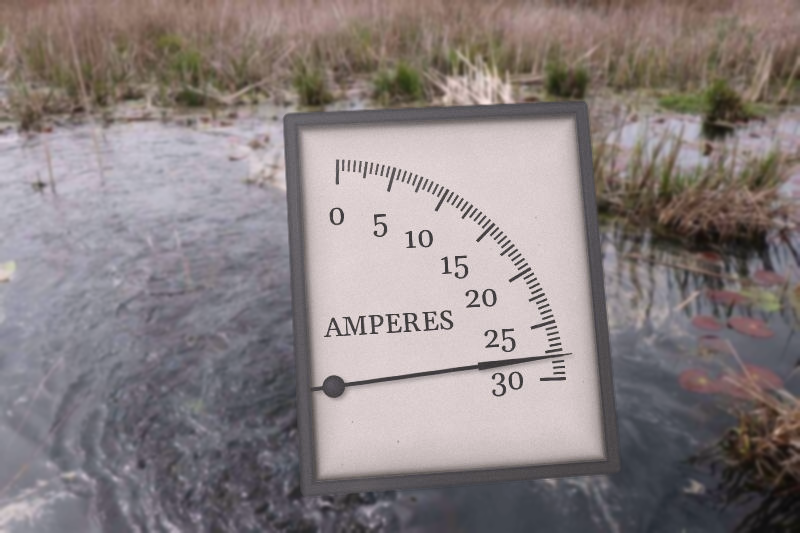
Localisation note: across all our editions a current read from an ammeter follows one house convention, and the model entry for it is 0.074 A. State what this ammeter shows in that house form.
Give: 28 A
